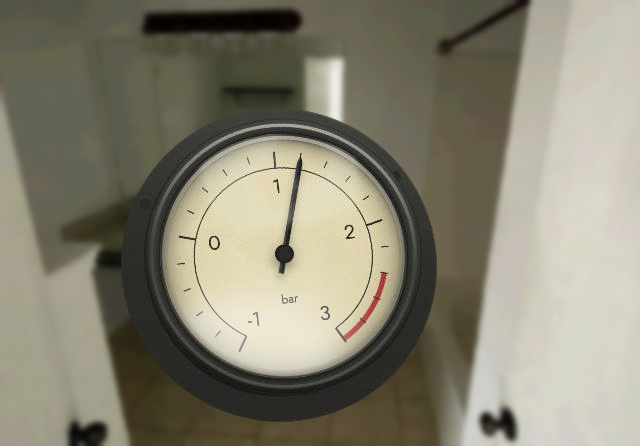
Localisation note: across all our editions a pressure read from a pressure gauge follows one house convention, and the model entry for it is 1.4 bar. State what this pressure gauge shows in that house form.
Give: 1.2 bar
